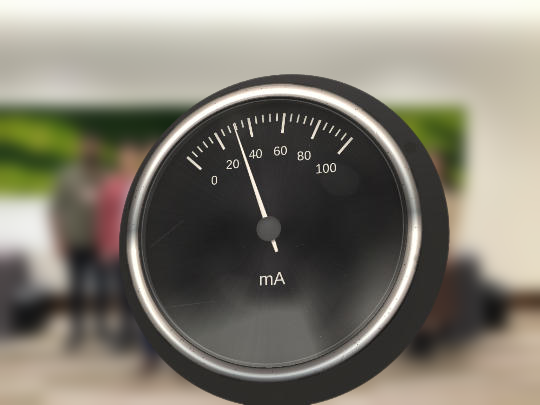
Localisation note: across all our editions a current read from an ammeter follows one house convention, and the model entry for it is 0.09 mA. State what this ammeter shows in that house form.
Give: 32 mA
